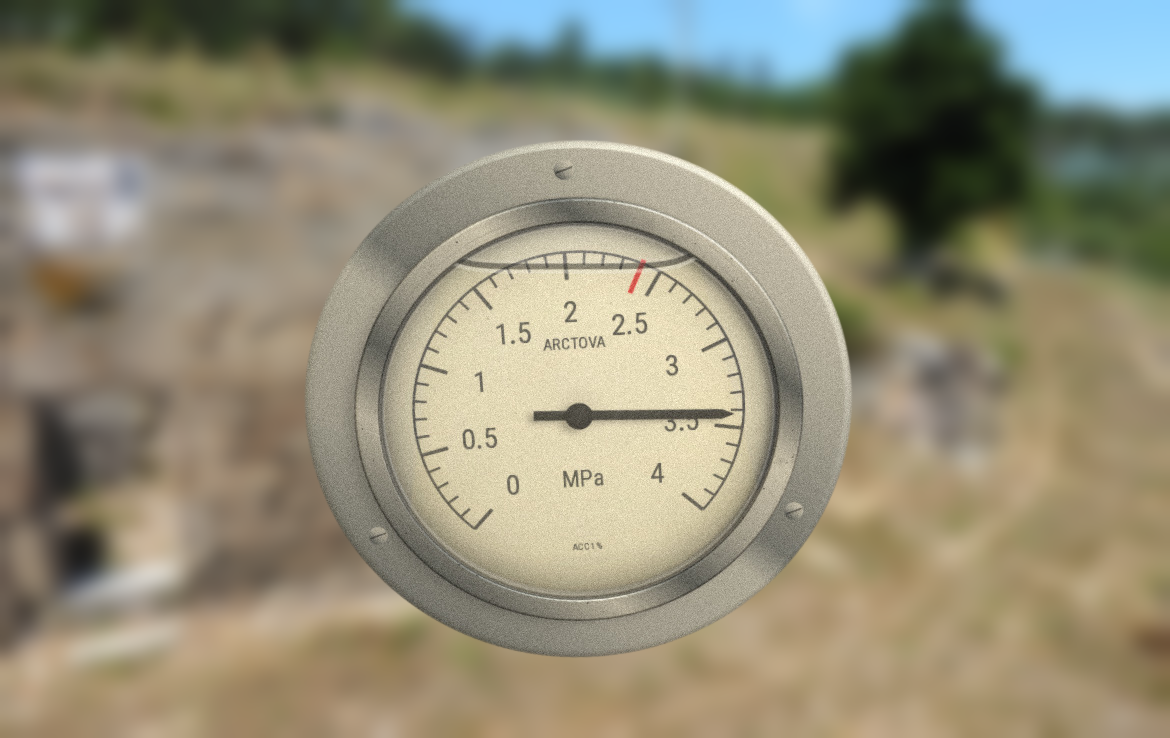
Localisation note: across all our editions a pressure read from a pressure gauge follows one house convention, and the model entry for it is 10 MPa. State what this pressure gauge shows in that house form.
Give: 3.4 MPa
